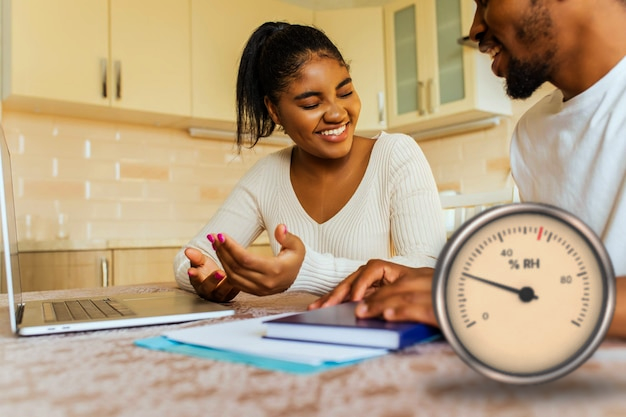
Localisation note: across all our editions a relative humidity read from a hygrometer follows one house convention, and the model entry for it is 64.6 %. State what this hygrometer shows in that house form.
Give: 20 %
